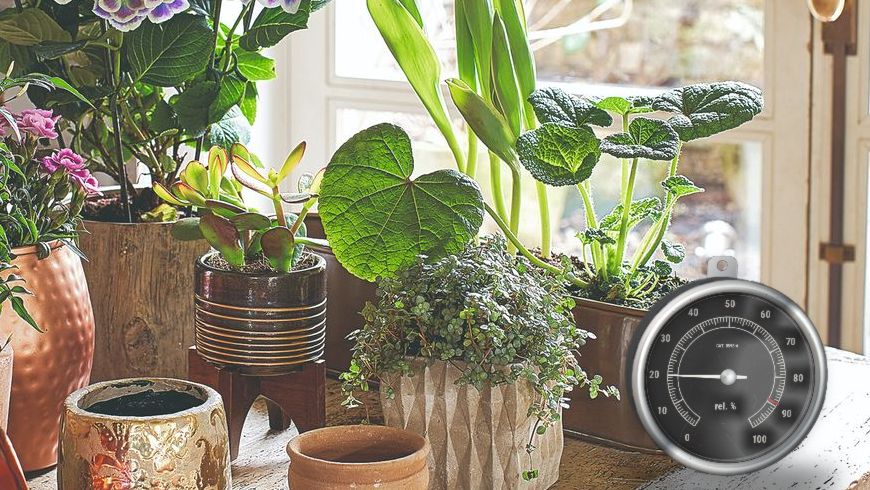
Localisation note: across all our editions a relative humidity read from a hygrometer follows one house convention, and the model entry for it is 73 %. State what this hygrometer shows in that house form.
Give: 20 %
